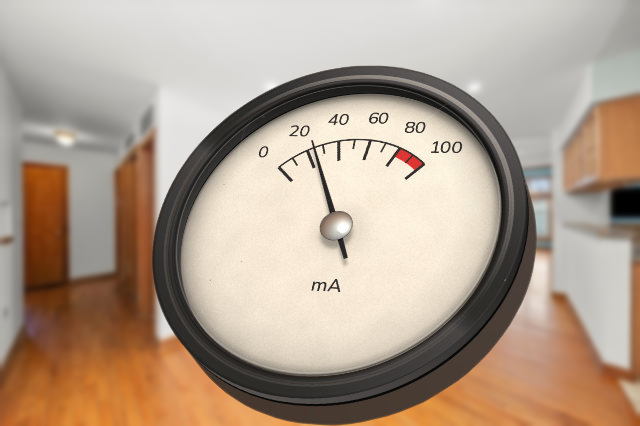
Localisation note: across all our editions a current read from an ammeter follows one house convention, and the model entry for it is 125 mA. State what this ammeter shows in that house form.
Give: 25 mA
